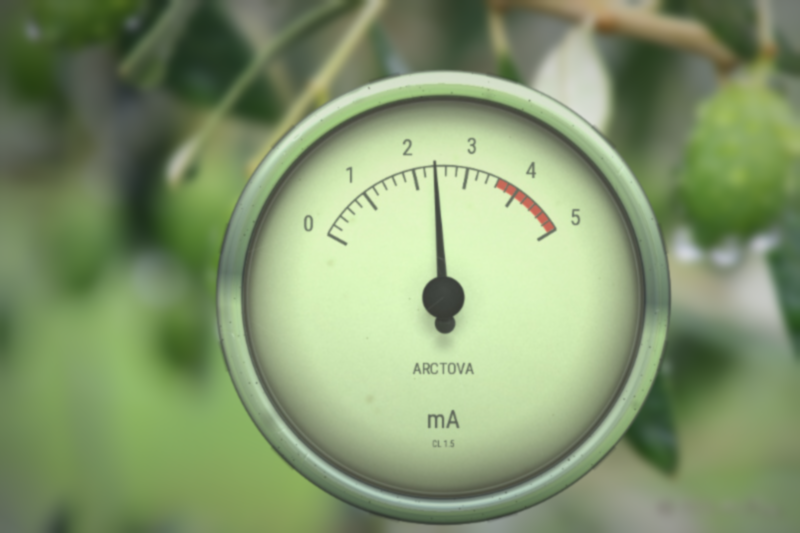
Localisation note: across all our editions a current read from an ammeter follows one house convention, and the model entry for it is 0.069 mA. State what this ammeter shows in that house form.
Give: 2.4 mA
